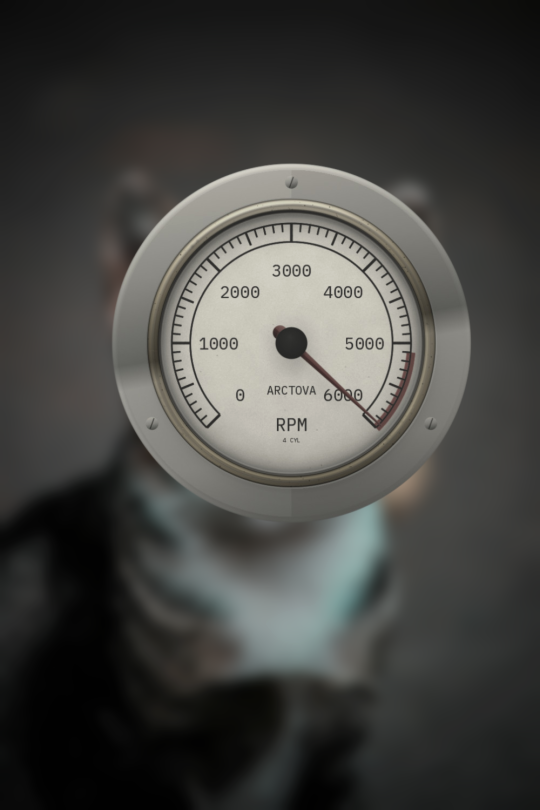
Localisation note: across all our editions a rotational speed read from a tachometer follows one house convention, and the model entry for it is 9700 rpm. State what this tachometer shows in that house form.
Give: 5950 rpm
